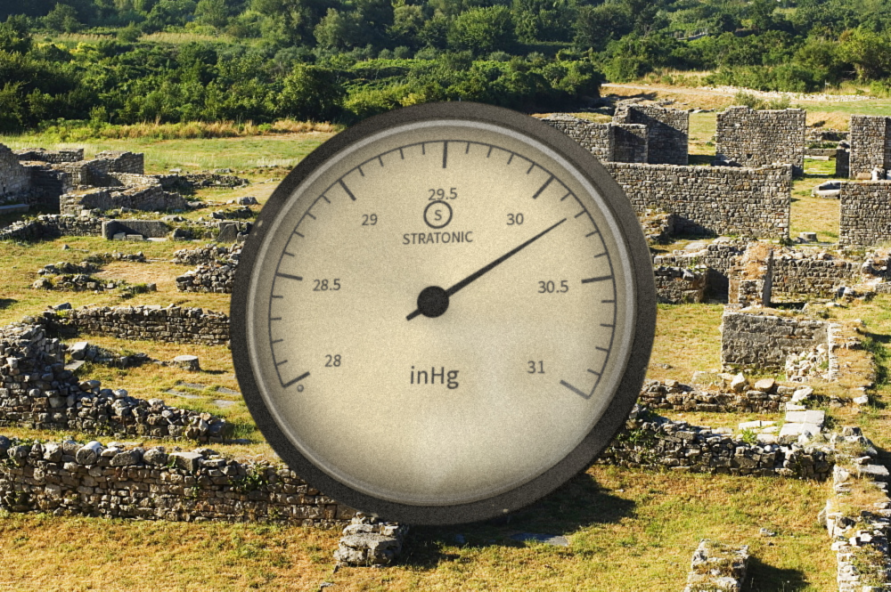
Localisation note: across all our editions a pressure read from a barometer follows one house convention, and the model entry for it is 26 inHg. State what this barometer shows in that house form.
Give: 30.2 inHg
